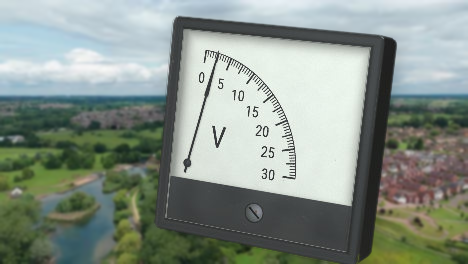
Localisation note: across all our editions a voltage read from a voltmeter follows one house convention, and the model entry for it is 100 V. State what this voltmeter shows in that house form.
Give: 2.5 V
